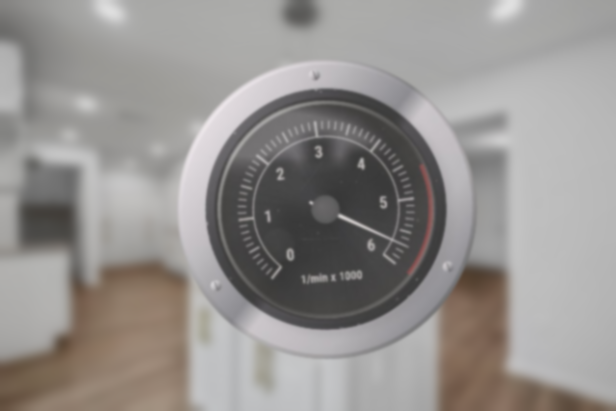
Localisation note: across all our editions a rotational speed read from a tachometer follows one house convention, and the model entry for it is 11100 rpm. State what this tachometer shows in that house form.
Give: 5700 rpm
